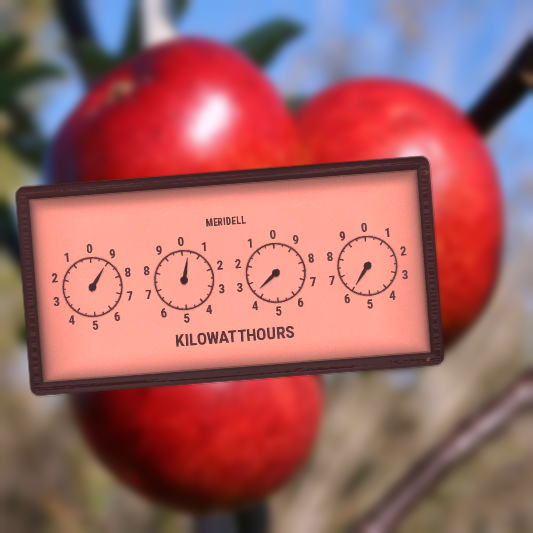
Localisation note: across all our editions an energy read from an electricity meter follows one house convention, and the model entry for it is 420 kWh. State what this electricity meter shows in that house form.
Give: 9036 kWh
